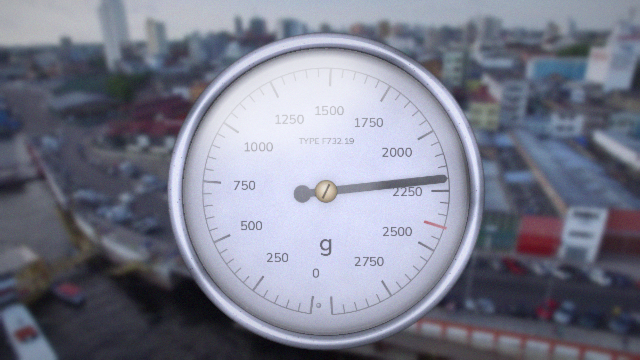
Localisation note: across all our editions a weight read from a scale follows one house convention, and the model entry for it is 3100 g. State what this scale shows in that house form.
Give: 2200 g
